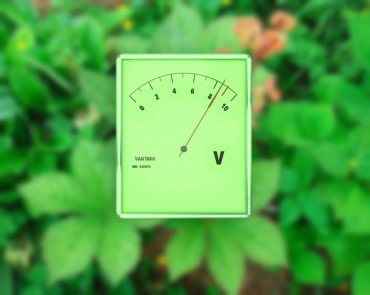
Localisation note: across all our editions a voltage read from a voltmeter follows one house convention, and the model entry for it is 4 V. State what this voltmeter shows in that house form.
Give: 8.5 V
